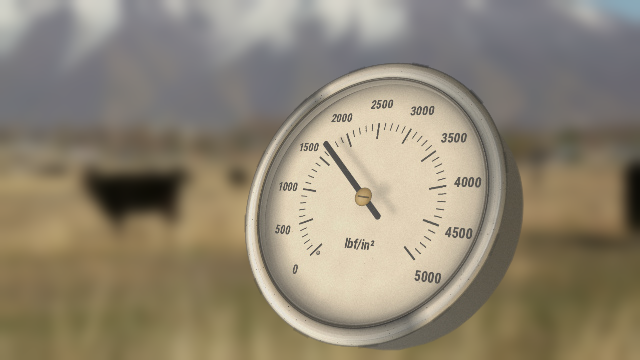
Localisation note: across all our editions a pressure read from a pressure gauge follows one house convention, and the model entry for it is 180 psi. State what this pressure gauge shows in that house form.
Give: 1700 psi
